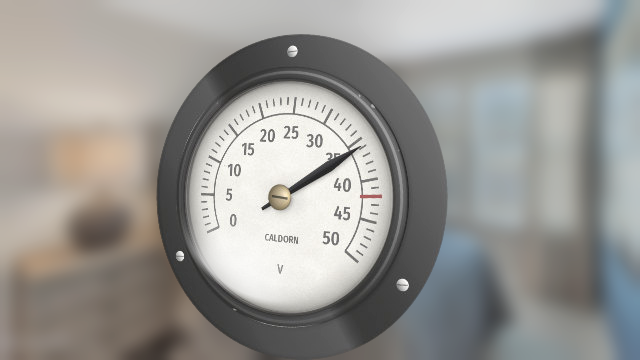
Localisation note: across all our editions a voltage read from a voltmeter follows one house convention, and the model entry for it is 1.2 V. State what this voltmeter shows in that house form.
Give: 36 V
